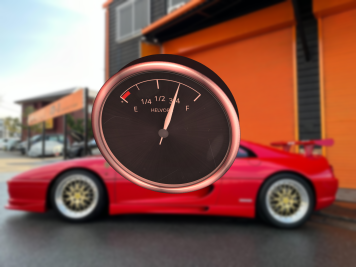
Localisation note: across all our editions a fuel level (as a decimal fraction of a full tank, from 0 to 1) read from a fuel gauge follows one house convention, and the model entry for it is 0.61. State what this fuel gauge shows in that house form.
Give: 0.75
